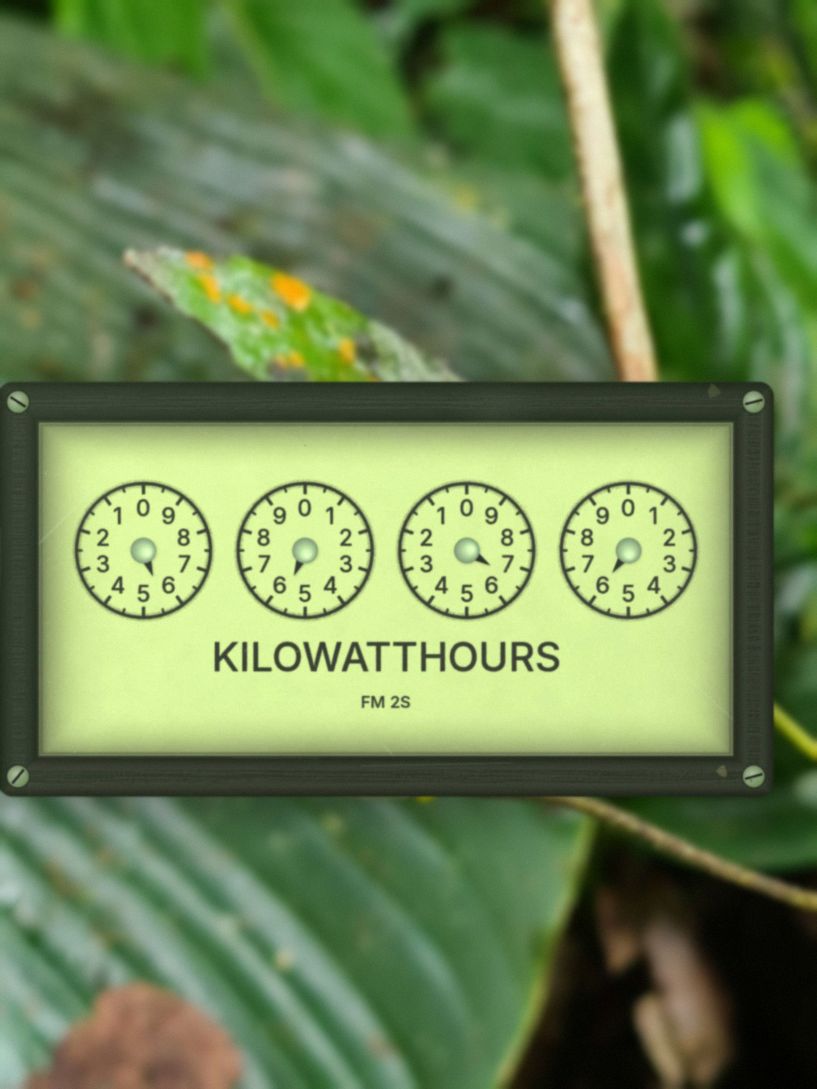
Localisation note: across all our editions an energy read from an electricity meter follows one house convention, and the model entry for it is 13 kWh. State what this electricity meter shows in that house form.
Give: 5566 kWh
